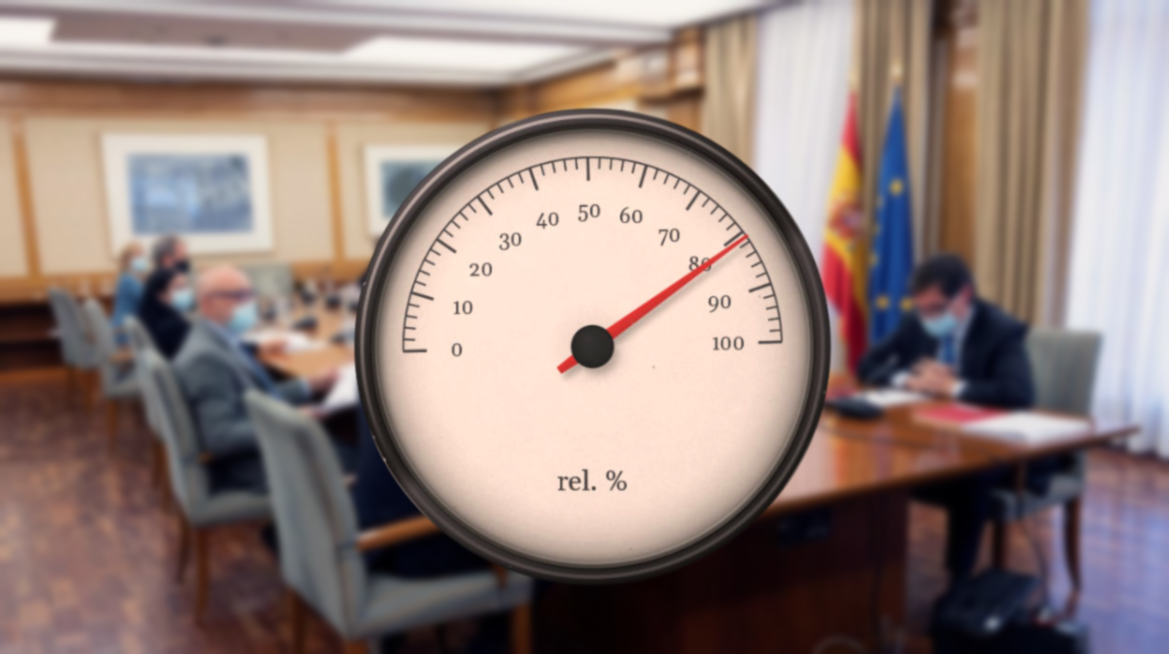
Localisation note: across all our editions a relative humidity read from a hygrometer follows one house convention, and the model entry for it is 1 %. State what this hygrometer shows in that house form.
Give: 81 %
